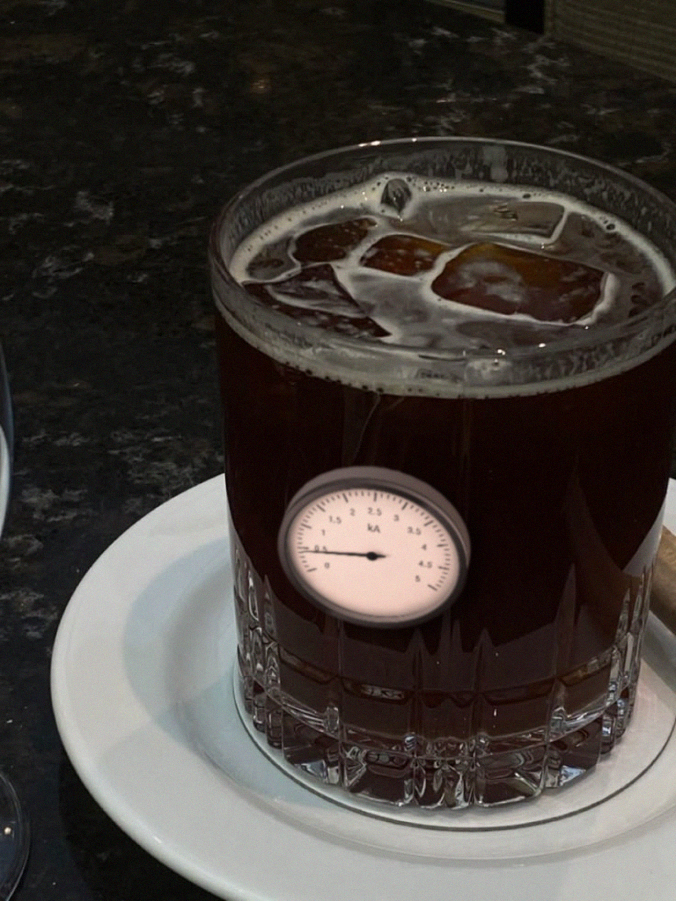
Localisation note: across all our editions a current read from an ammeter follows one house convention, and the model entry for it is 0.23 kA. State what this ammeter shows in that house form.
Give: 0.5 kA
